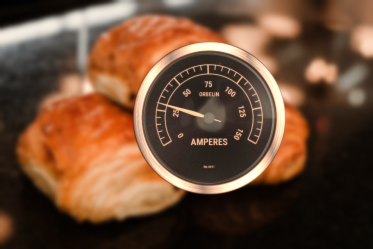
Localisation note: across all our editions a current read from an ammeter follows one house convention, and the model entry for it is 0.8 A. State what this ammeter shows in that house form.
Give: 30 A
